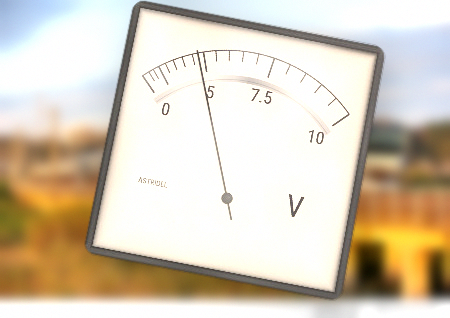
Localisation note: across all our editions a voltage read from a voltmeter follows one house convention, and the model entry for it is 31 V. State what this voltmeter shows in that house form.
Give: 4.75 V
